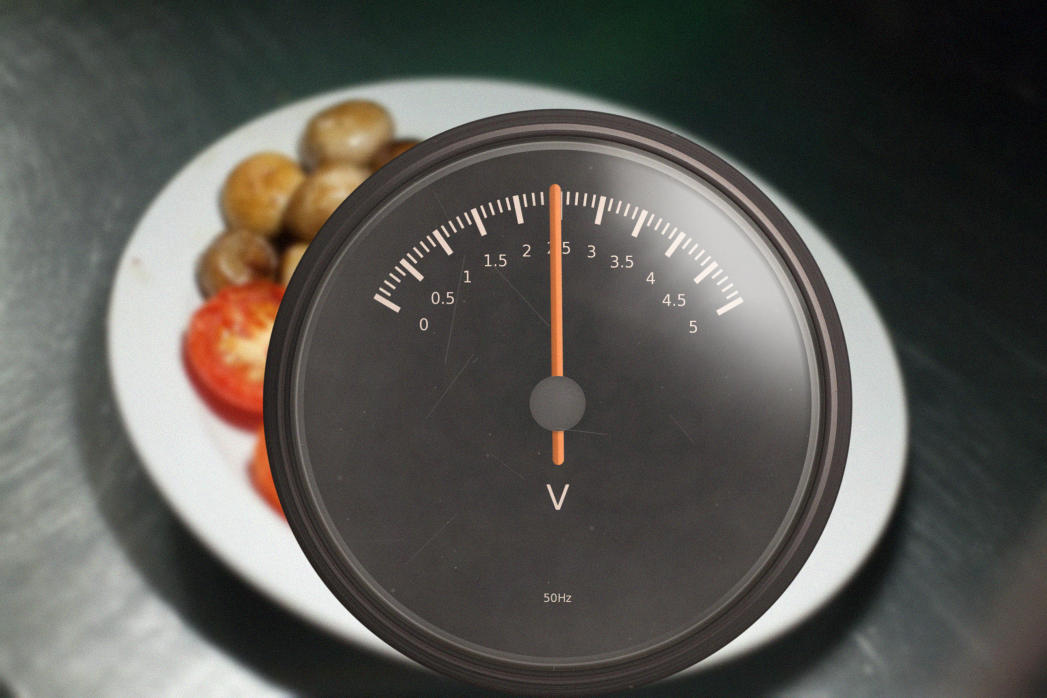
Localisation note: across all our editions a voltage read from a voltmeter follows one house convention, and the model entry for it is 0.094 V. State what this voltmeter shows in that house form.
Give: 2.45 V
